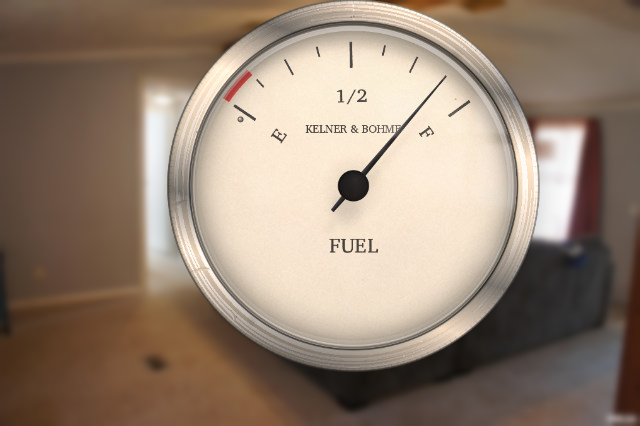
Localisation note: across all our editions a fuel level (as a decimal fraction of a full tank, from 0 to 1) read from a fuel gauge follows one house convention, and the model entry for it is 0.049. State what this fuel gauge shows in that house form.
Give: 0.875
